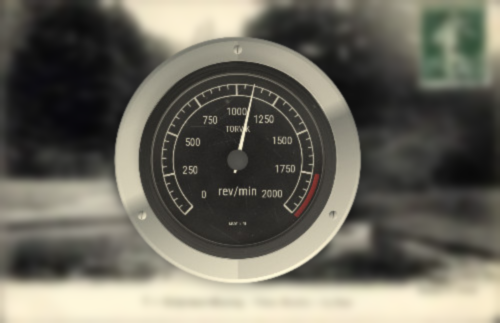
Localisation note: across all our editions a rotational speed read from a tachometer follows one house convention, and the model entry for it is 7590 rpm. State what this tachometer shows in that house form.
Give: 1100 rpm
